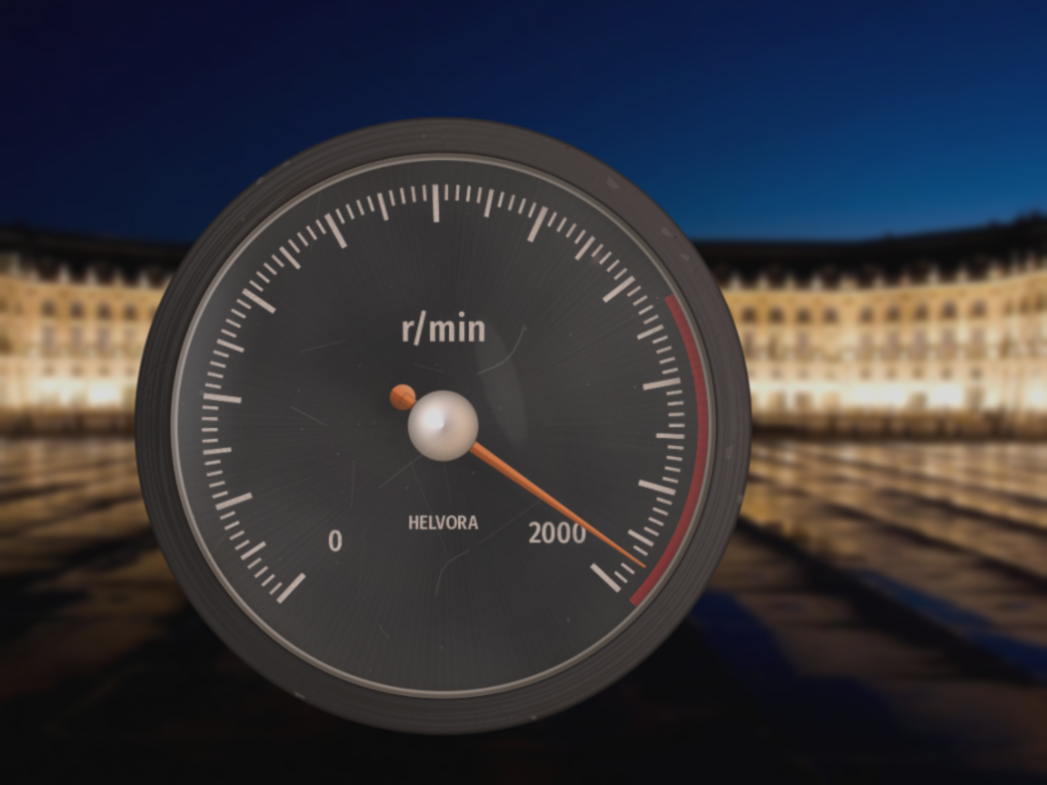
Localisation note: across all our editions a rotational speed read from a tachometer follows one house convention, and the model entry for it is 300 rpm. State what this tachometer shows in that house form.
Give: 1940 rpm
